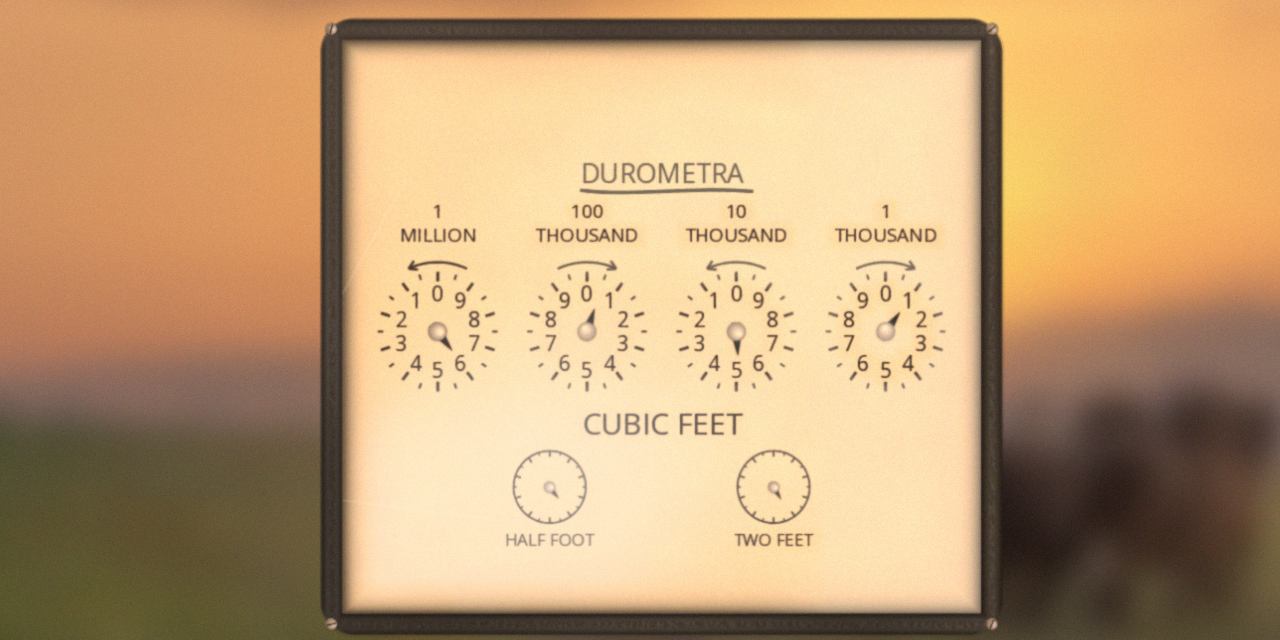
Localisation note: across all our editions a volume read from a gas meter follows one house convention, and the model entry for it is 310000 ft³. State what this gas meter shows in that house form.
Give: 605100 ft³
